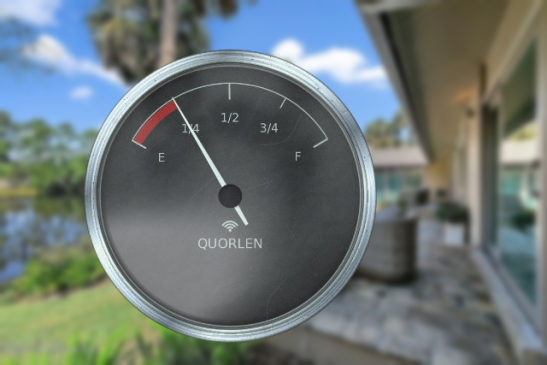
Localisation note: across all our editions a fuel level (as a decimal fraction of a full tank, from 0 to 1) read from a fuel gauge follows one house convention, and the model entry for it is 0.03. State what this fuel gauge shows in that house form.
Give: 0.25
